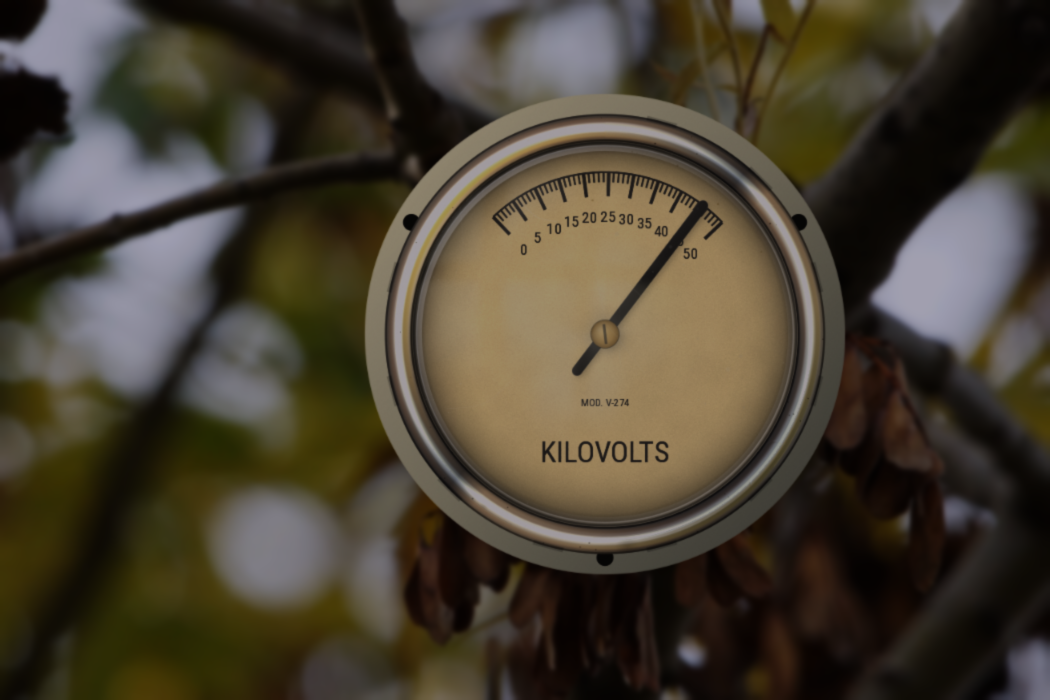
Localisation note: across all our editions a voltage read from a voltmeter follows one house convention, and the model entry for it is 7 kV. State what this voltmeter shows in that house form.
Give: 45 kV
